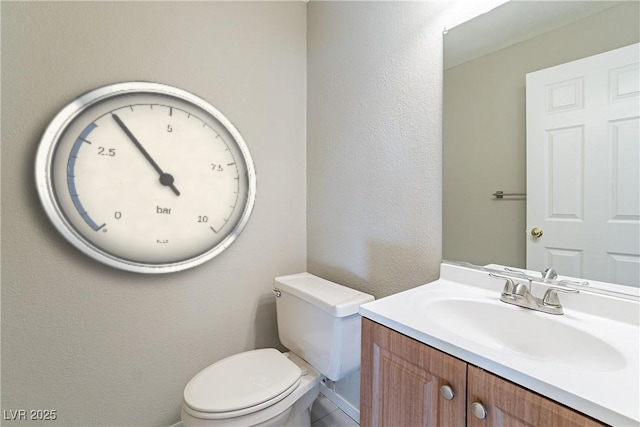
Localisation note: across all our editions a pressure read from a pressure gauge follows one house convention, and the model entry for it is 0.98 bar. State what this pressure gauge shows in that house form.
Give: 3.5 bar
